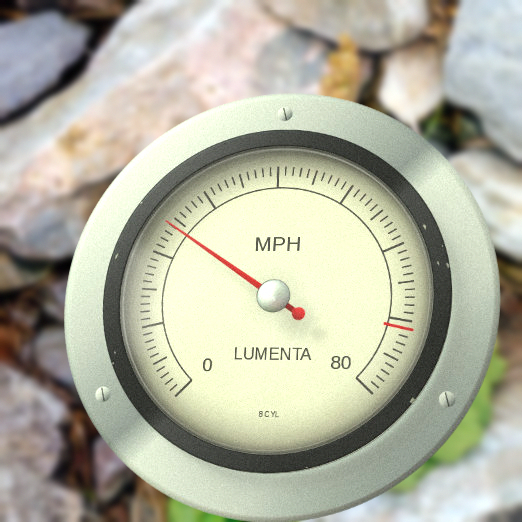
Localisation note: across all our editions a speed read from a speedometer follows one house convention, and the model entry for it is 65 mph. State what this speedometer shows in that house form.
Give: 24 mph
